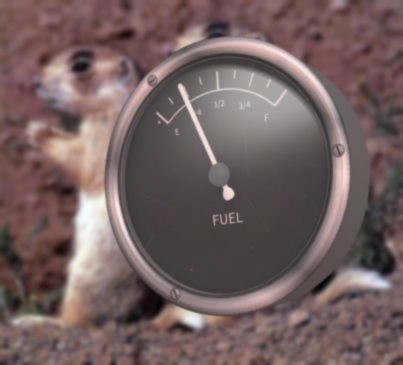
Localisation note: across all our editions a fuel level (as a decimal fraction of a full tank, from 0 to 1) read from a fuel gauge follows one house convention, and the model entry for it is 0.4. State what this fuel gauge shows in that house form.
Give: 0.25
